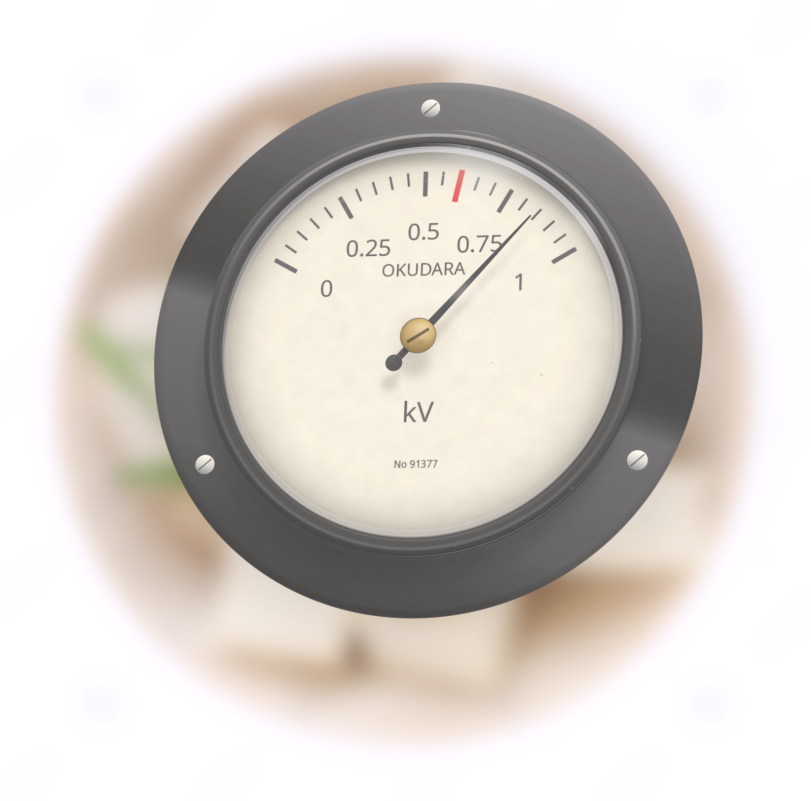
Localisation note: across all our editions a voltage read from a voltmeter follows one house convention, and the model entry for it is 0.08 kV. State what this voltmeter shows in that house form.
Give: 0.85 kV
